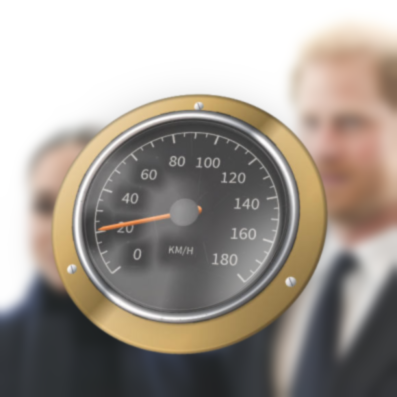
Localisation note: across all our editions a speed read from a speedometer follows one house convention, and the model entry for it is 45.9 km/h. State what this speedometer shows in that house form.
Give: 20 km/h
